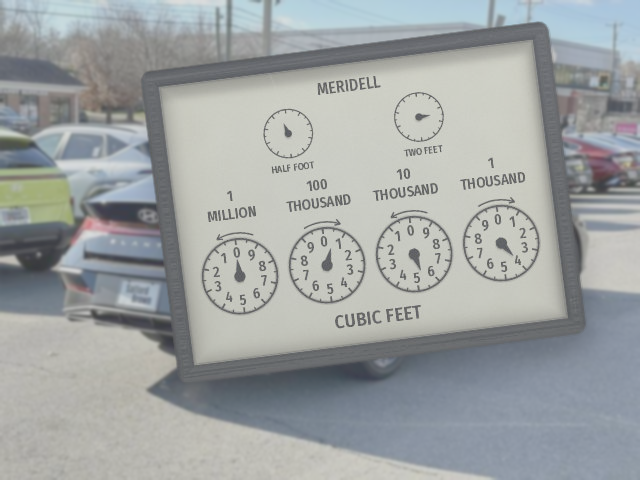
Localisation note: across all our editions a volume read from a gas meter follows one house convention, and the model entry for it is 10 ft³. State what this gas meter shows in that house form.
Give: 5400 ft³
